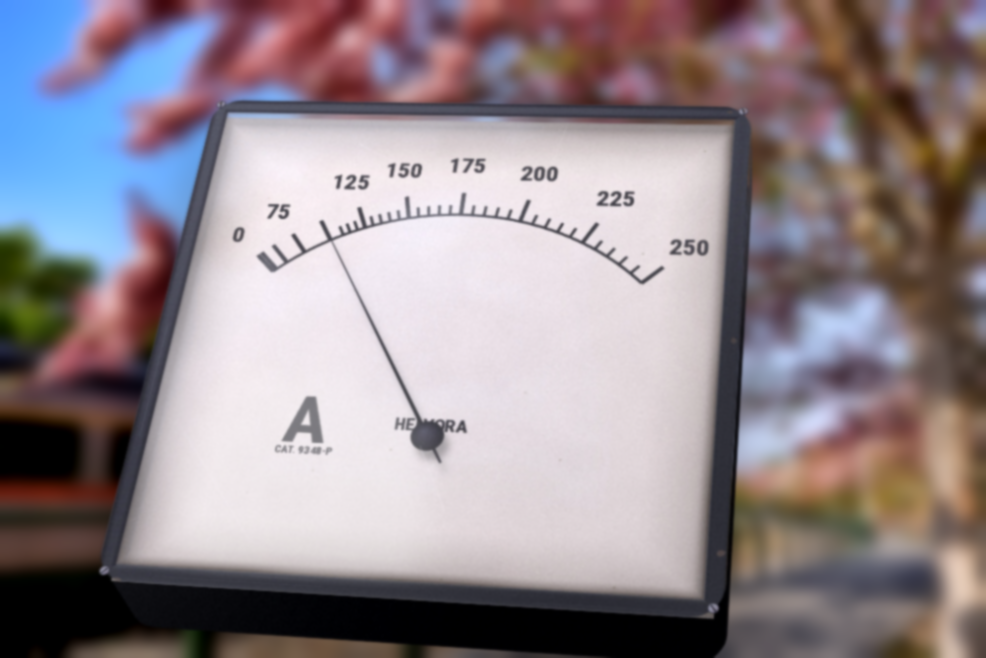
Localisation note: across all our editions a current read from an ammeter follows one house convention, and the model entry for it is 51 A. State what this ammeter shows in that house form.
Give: 100 A
